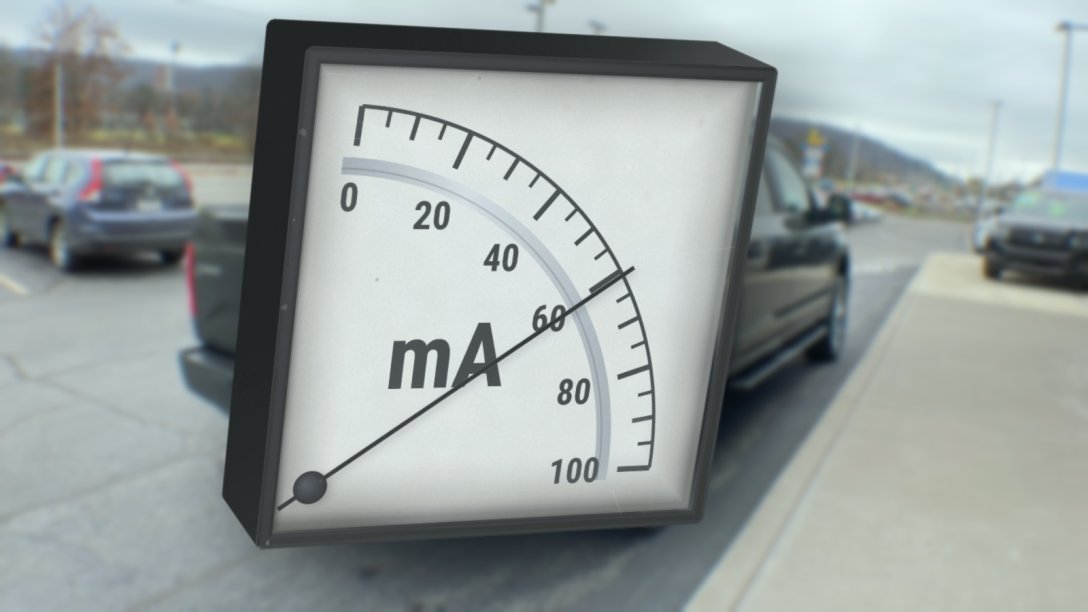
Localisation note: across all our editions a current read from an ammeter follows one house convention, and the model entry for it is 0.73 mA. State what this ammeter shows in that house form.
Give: 60 mA
